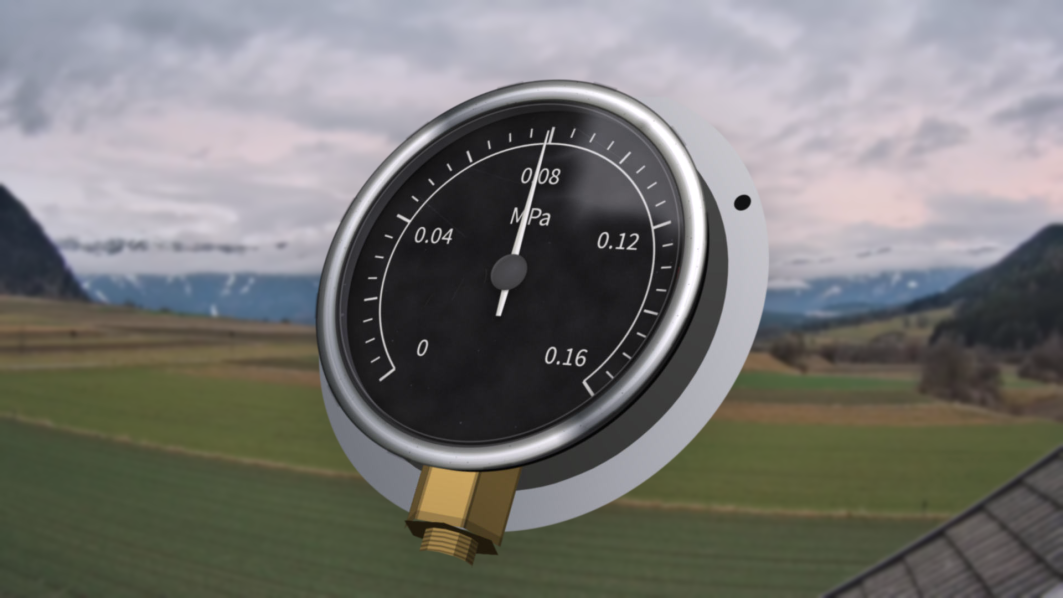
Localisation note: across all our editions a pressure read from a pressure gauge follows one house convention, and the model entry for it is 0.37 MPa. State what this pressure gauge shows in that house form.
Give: 0.08 MPa
